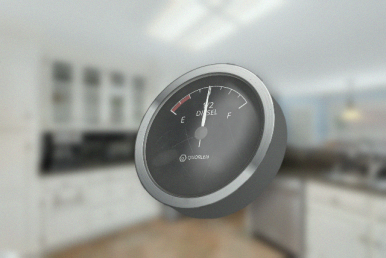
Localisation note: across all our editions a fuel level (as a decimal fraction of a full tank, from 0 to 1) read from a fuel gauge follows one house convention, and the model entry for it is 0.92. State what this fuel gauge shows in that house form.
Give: 0.5
